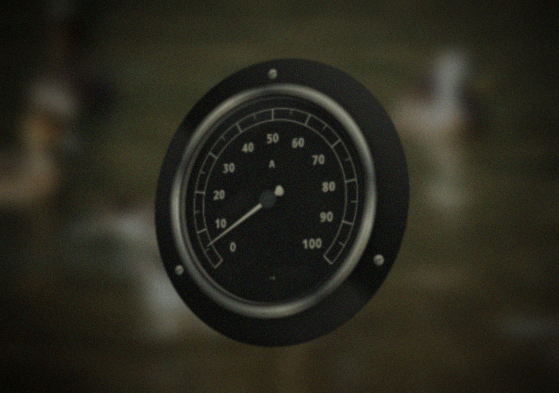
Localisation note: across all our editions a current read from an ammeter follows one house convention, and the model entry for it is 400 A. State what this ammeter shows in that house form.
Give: 5 A
